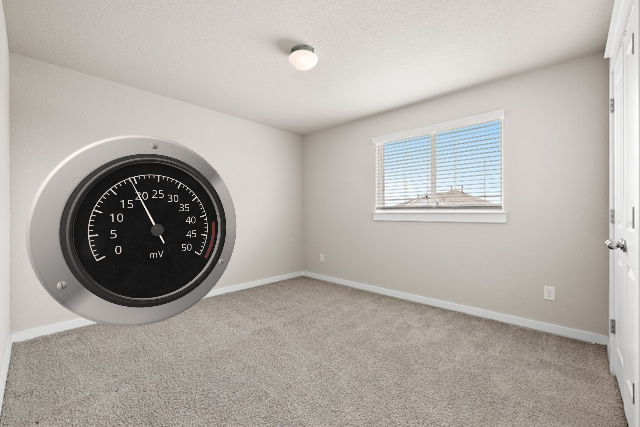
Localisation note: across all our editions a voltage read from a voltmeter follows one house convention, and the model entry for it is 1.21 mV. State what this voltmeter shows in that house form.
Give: 19 mV
